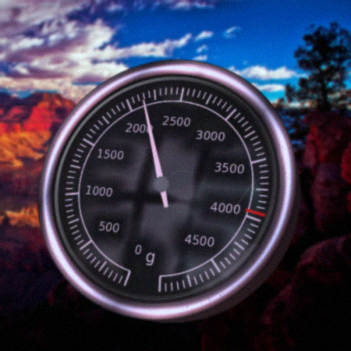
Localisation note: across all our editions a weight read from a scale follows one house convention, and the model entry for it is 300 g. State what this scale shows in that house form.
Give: 2150 g
